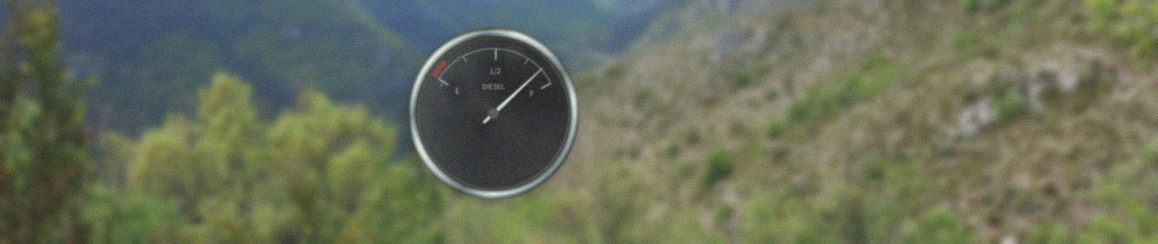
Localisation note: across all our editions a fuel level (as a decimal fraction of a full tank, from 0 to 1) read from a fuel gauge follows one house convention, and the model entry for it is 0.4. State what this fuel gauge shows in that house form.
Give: 0.875
